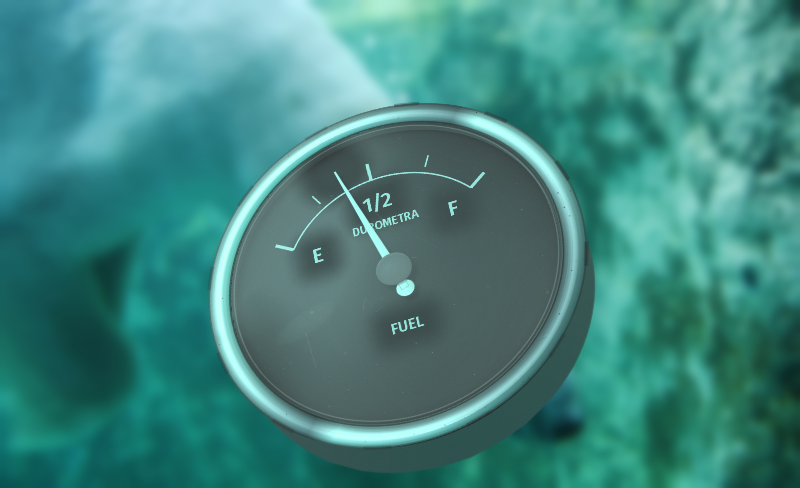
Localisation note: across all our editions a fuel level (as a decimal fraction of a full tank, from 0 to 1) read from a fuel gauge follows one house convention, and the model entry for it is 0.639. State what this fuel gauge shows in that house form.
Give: 0.375
